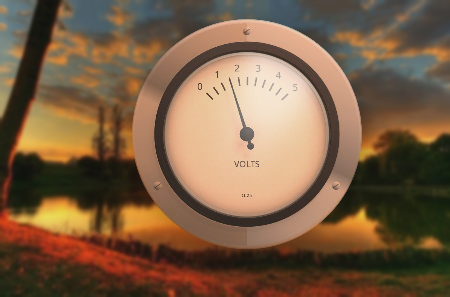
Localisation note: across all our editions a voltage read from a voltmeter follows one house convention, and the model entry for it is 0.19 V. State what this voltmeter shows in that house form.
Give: 1.5 V
